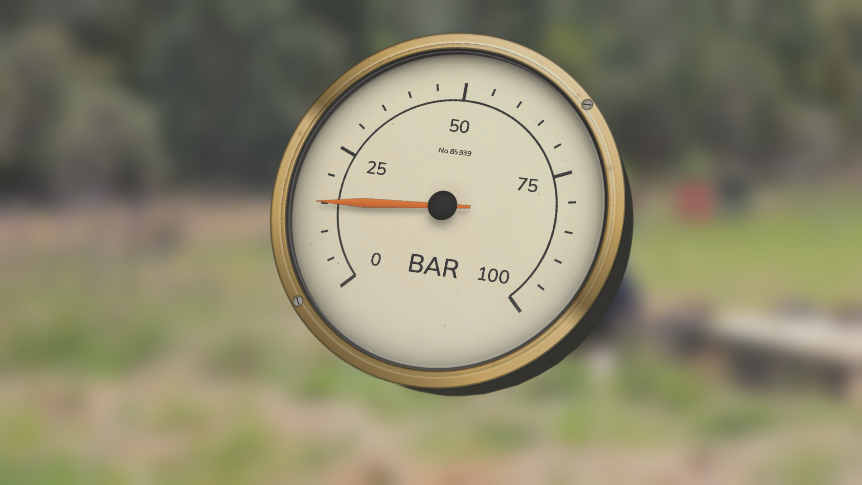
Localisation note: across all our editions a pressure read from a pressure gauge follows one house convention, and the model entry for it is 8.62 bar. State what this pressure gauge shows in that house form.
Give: 15 bar
